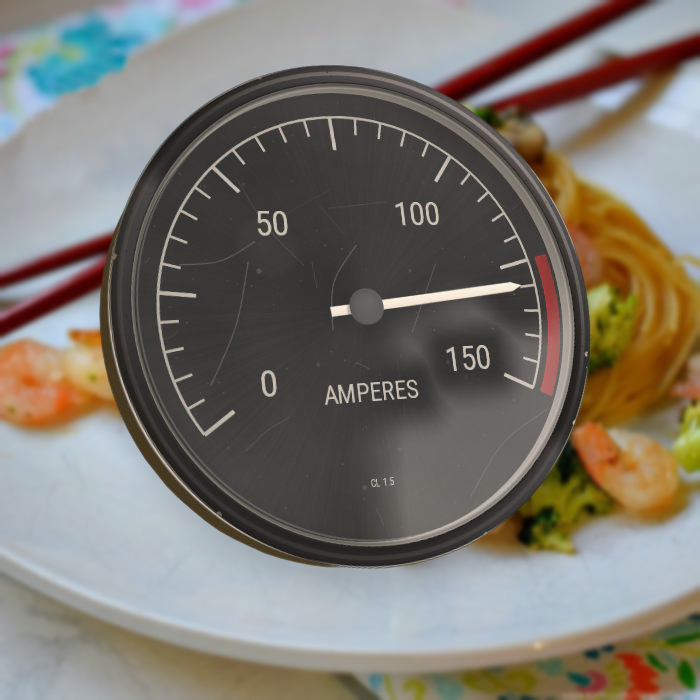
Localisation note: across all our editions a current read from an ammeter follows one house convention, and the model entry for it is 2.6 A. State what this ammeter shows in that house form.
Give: 130 A
